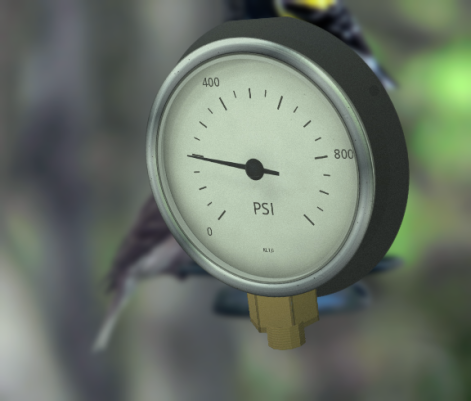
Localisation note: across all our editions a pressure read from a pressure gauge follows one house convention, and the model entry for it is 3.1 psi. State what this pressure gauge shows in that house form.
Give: 200 psi
